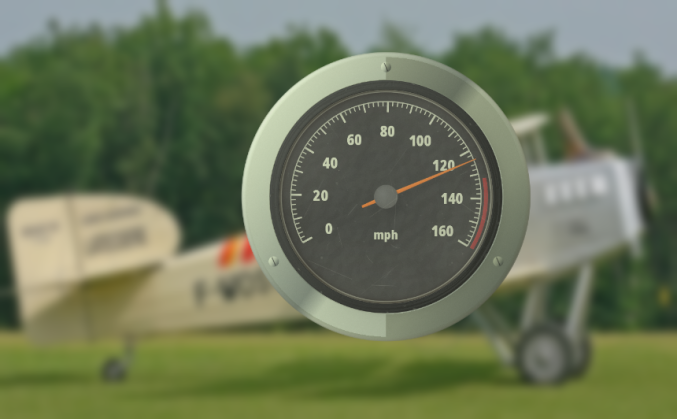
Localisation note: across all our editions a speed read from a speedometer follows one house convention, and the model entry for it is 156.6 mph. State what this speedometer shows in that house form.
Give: 124 mph
